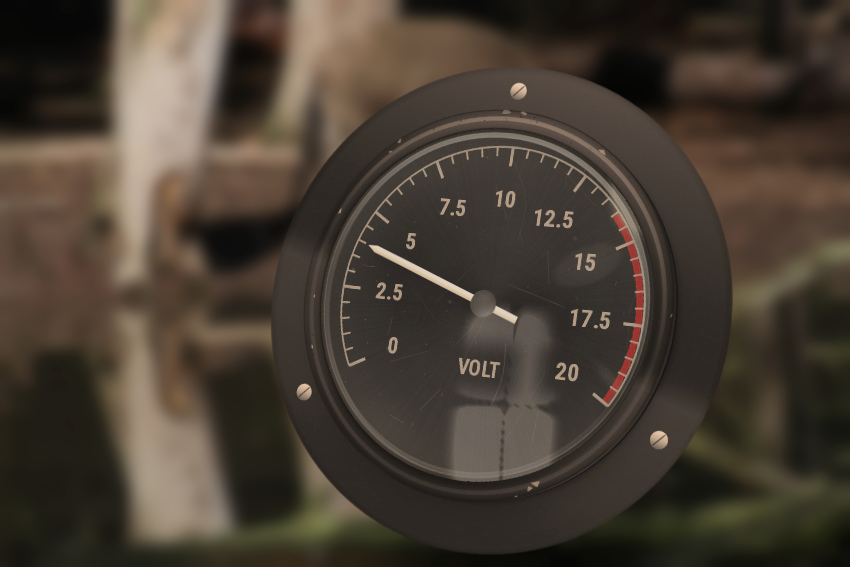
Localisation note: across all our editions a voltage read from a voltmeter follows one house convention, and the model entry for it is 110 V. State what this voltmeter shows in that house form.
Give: 4 V
